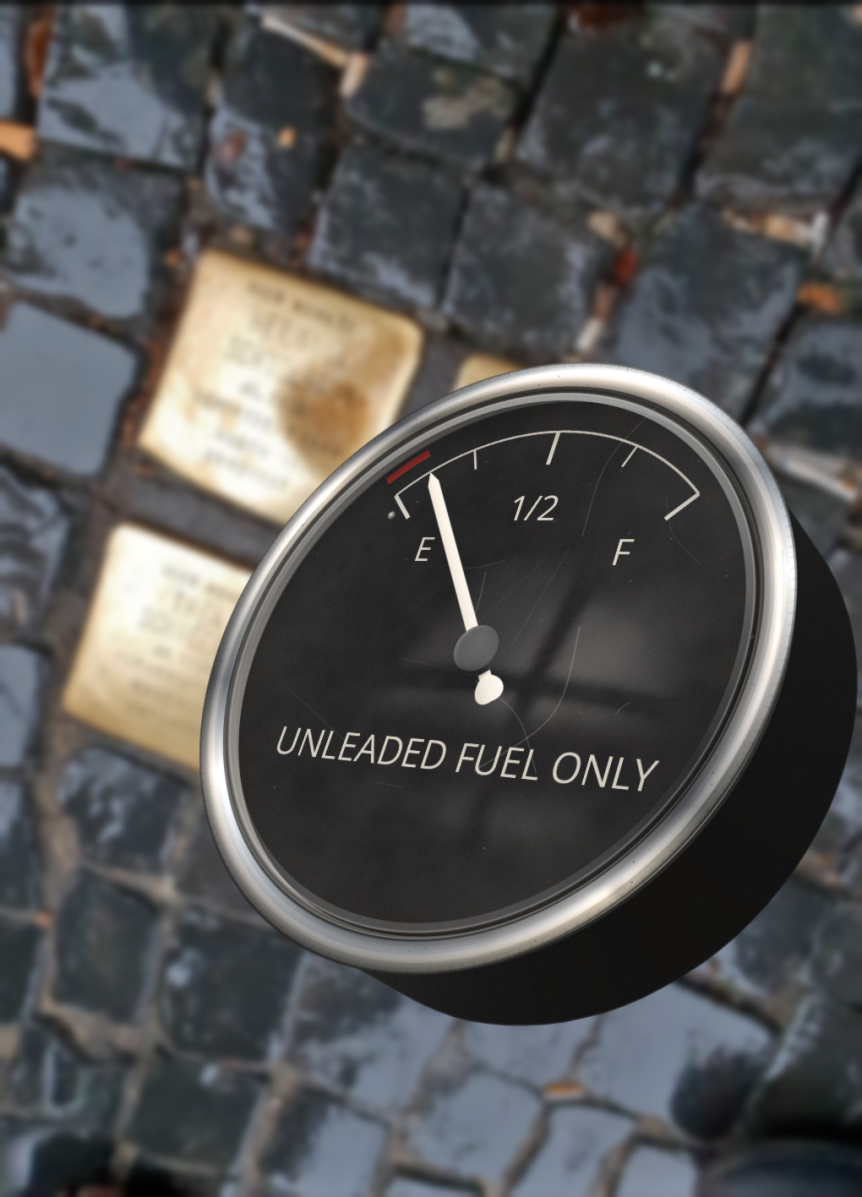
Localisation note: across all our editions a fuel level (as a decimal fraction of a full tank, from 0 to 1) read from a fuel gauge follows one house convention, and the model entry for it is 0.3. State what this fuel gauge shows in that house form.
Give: 0.125
